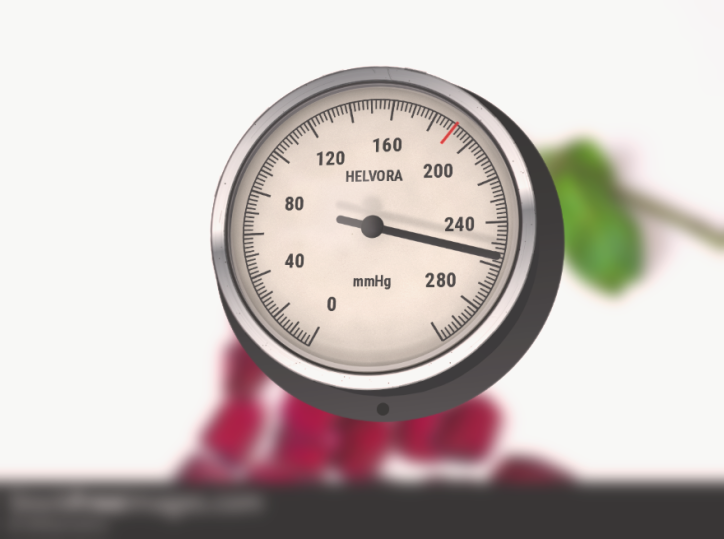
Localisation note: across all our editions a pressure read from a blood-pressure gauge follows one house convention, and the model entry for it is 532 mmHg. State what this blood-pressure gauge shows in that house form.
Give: 256 mmHg
